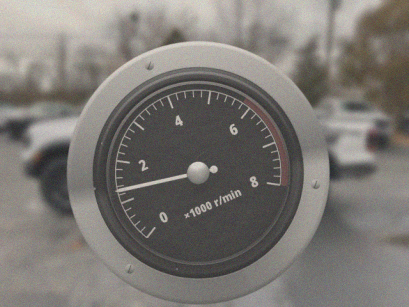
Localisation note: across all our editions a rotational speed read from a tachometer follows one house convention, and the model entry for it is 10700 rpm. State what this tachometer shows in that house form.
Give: 1300 rpm
